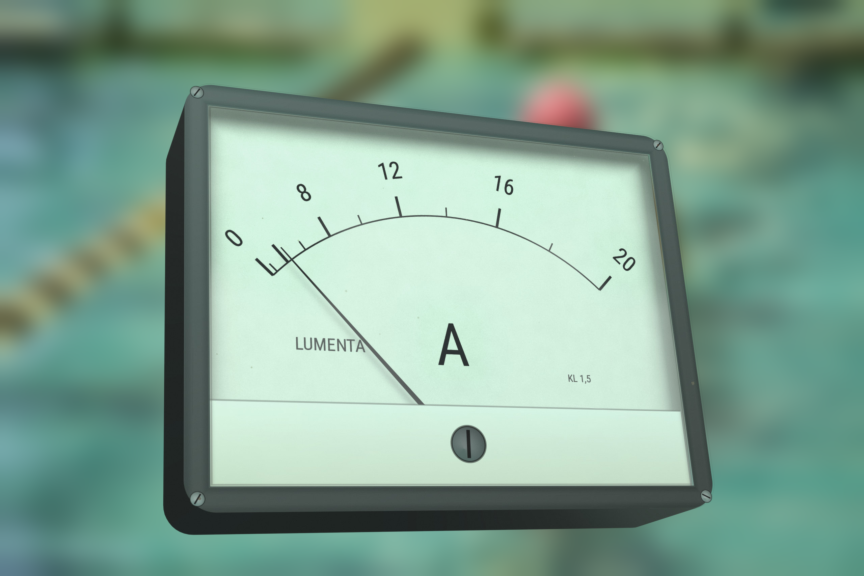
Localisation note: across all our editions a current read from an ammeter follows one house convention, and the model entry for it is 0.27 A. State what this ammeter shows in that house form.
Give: 4 A
